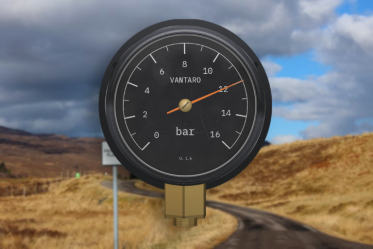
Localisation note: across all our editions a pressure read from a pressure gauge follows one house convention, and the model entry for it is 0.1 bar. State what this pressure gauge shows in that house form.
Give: 12 bar
